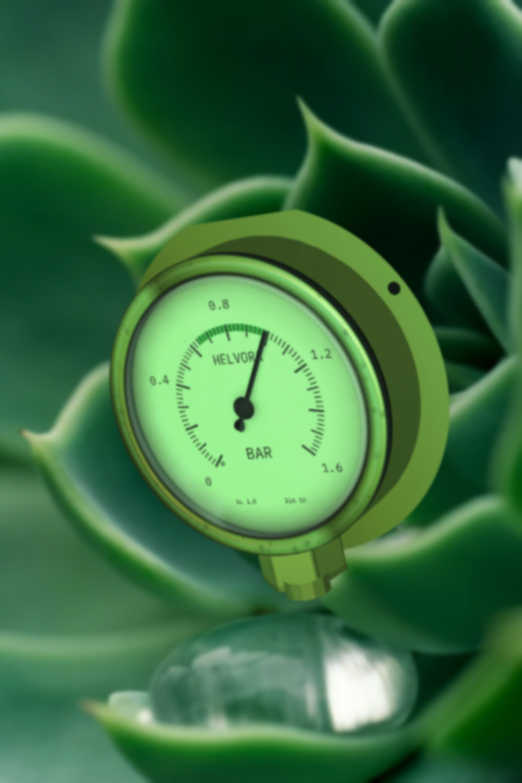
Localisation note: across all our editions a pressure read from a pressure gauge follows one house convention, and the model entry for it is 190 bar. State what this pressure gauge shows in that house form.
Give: 1 bar
